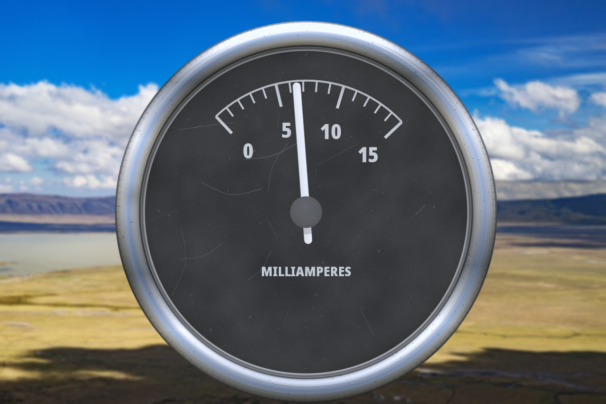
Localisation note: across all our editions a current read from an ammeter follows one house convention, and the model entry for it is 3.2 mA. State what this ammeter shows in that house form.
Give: 6.5 mA
